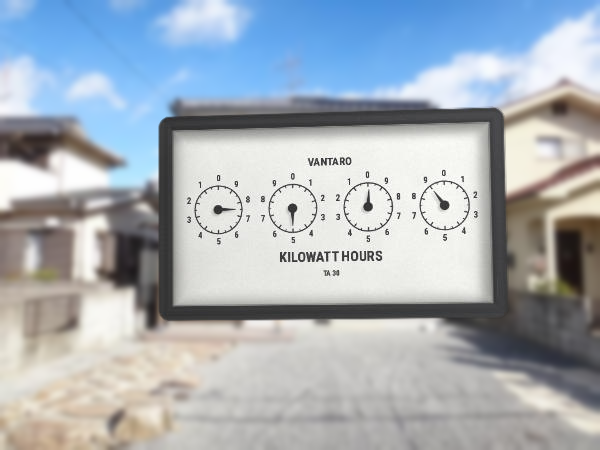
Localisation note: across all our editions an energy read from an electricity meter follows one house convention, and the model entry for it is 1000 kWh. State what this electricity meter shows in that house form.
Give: 7499 kWh
